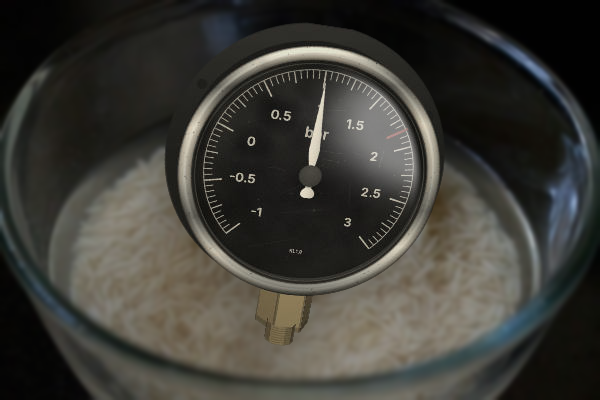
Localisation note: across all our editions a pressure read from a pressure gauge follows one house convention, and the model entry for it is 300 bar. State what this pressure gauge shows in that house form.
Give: 1 bar
